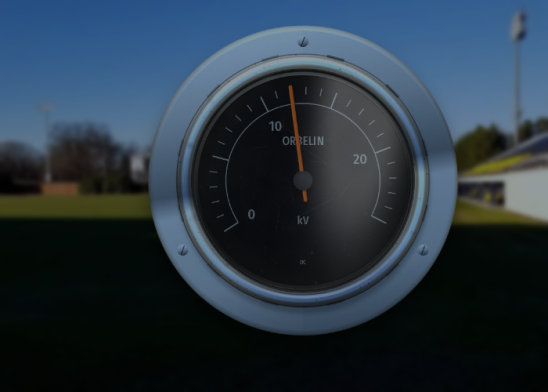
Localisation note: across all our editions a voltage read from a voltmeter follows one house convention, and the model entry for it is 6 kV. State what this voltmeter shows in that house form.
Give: 12 kV
